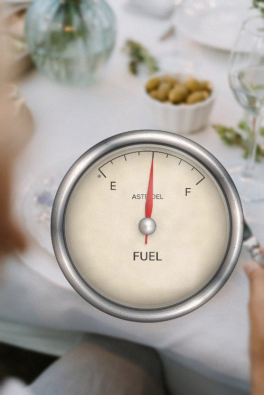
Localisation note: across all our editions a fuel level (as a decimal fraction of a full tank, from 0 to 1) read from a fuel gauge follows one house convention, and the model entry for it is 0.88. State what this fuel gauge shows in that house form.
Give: 0.5
